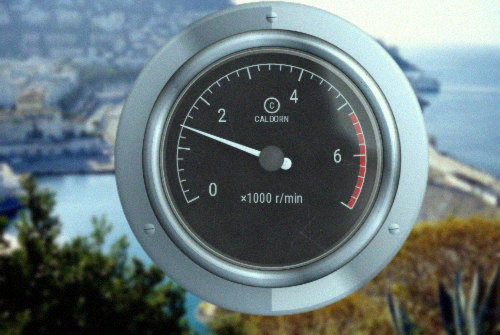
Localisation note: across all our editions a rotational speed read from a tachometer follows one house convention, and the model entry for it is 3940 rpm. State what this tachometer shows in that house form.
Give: 1400 rpm
